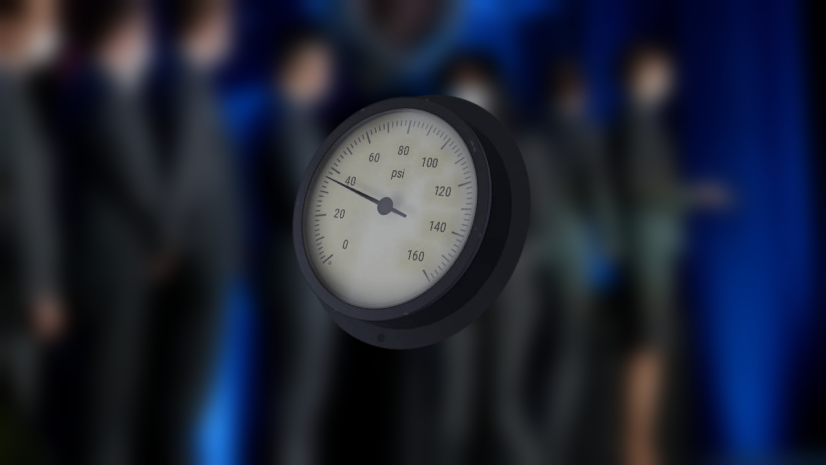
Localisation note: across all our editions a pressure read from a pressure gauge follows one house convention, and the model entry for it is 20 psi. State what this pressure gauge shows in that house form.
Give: 36 psi
